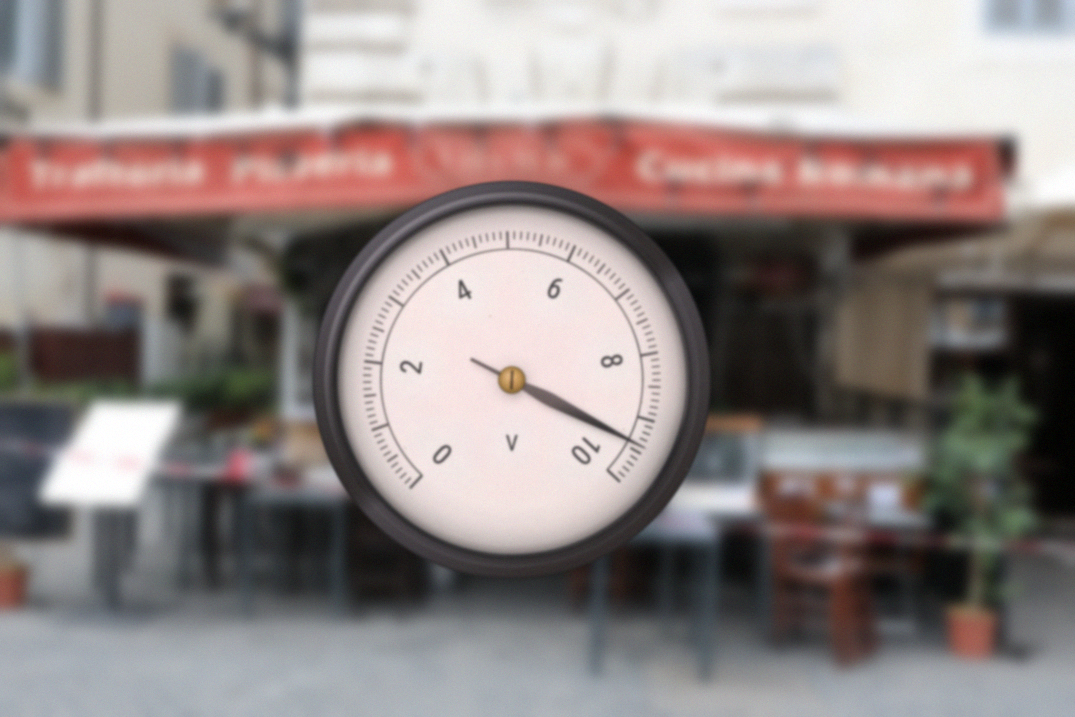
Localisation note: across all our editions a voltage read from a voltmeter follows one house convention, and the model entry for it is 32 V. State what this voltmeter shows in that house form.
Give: 9.4 V
